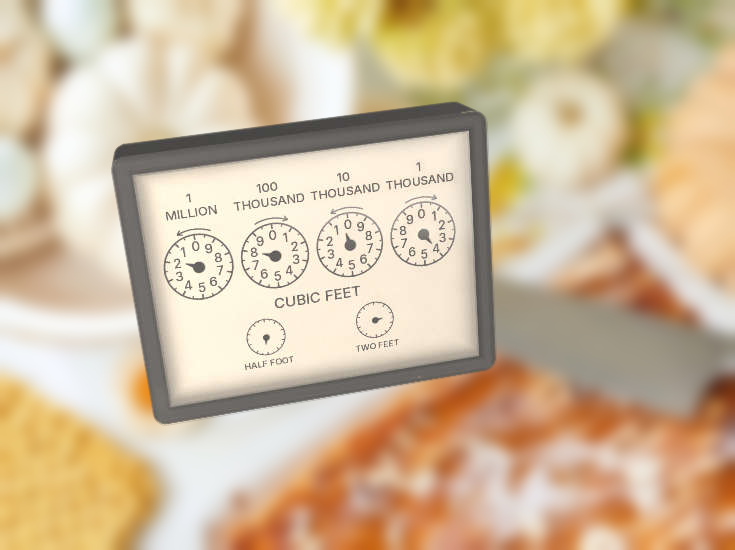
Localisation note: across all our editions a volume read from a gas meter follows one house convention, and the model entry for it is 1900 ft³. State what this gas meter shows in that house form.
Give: 180400 ft³
